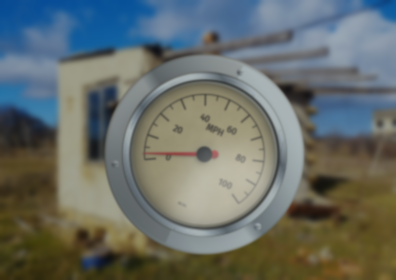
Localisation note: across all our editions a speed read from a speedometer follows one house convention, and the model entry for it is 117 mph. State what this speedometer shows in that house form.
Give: 2.5 mph
